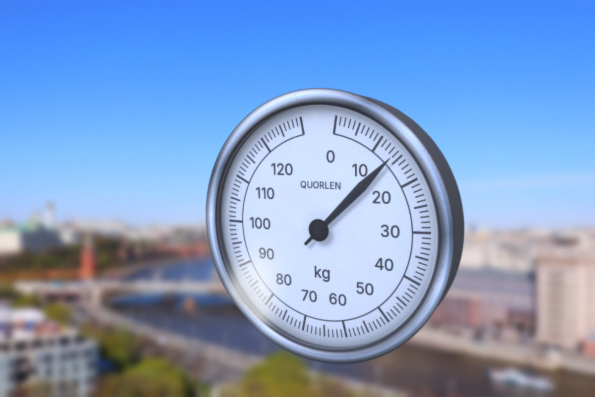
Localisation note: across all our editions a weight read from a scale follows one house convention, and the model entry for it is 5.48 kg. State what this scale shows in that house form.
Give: 14 kg
